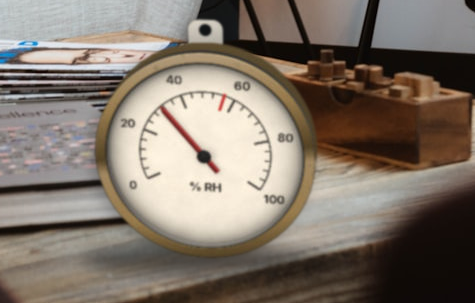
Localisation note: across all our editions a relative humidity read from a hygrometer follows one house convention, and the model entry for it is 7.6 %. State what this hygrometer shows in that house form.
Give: 32 %
